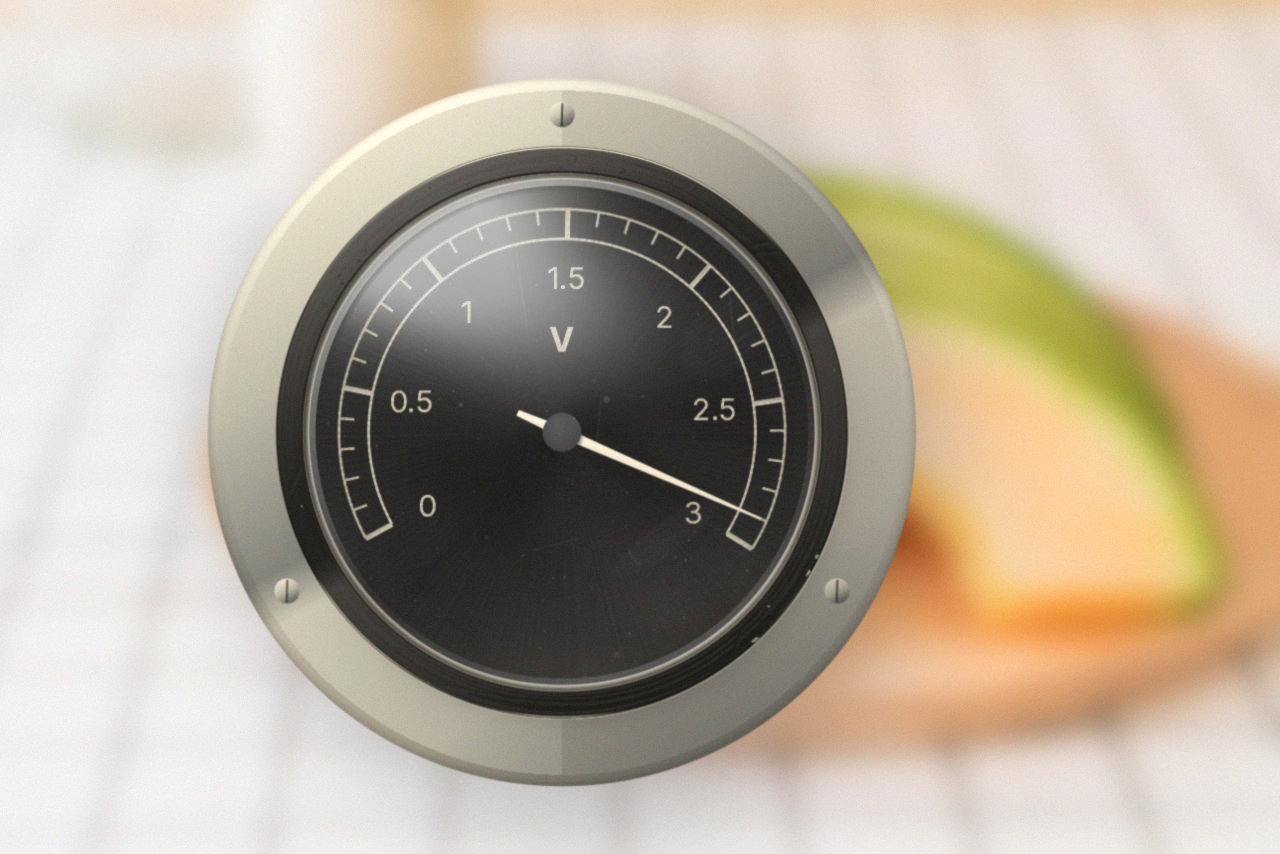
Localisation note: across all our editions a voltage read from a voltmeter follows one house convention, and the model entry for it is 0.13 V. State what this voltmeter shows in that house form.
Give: 2.9 V
